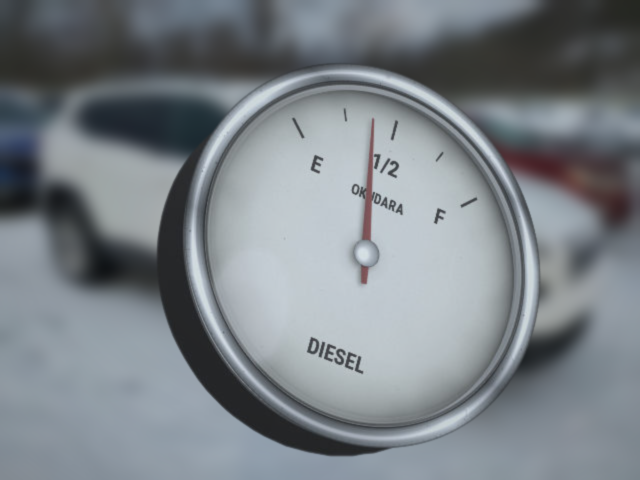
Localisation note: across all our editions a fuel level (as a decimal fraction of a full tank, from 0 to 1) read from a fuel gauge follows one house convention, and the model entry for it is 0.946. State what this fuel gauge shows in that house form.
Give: 0.375
